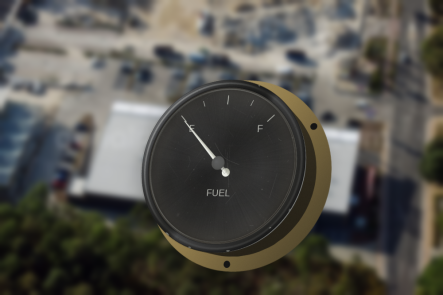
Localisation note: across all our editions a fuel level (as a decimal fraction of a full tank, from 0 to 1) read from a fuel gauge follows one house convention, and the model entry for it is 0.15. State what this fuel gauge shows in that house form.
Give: 0
